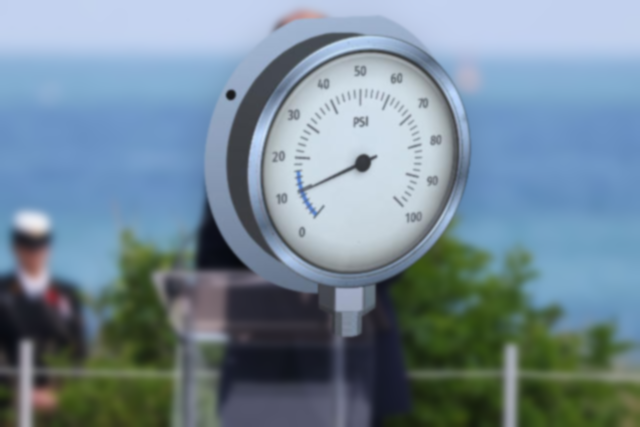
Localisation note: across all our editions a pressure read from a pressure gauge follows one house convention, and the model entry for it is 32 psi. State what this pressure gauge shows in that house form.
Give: 10 psi
